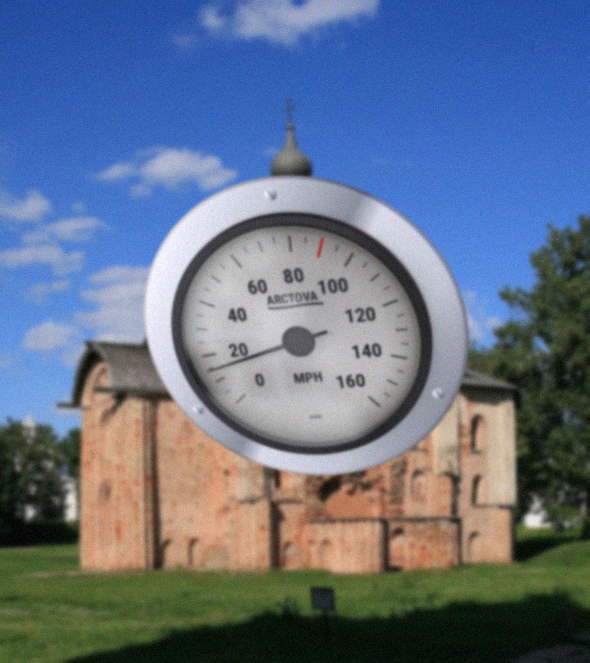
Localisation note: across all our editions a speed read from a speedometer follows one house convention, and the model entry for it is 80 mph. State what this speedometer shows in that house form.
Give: 15 mph
